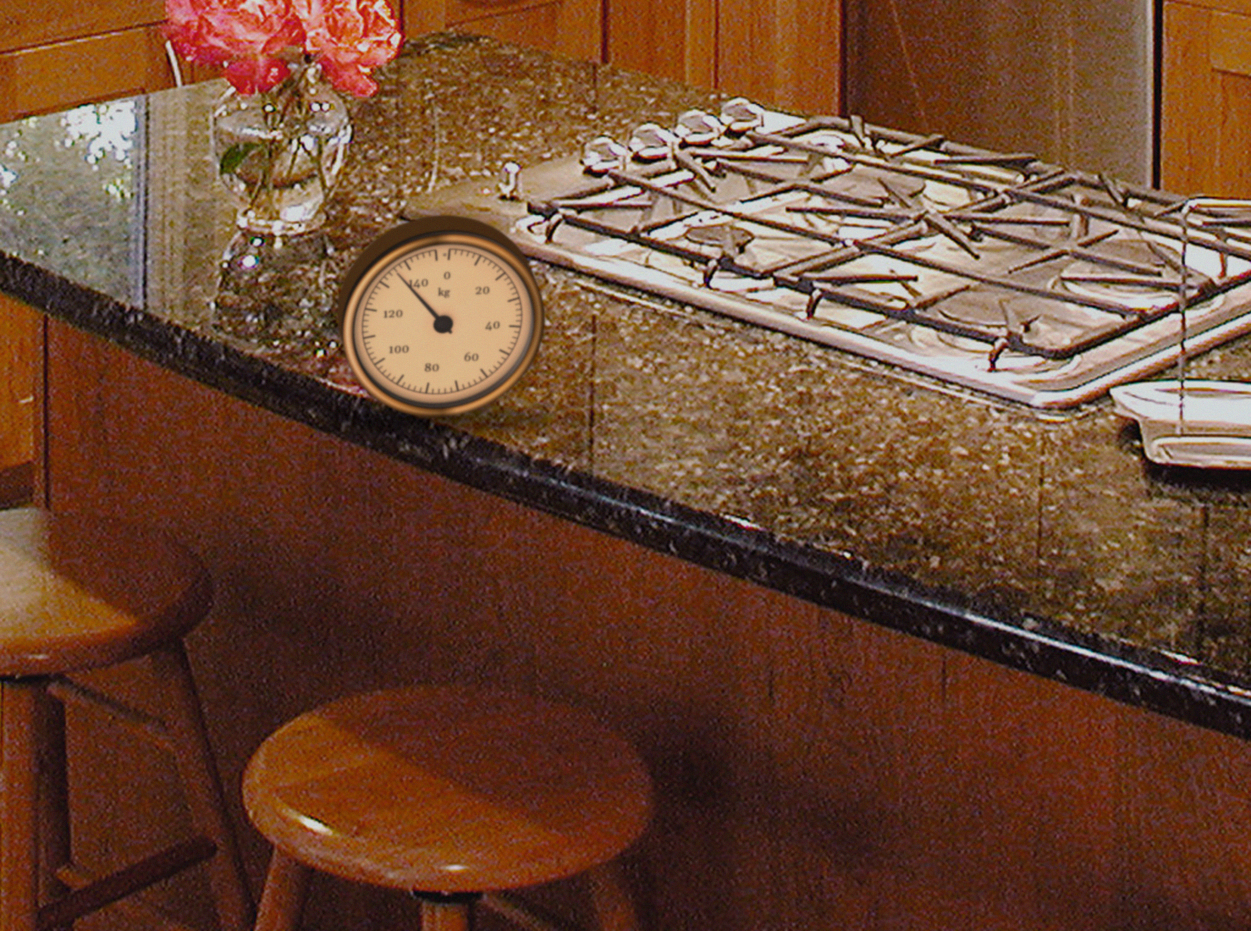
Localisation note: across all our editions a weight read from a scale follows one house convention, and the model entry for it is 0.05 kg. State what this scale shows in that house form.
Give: 136 kg
